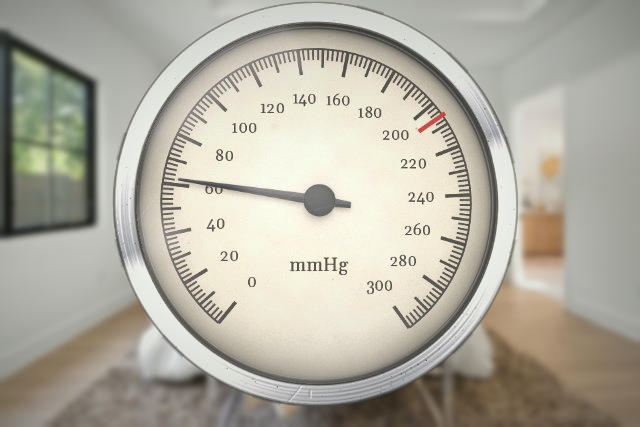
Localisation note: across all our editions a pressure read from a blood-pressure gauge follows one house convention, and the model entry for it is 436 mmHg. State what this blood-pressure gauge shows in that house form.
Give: 62 mmHg
